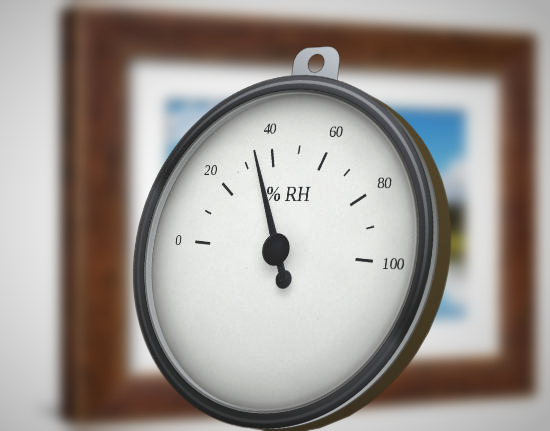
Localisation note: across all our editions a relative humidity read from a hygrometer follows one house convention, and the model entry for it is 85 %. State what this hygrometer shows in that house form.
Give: 35 %
